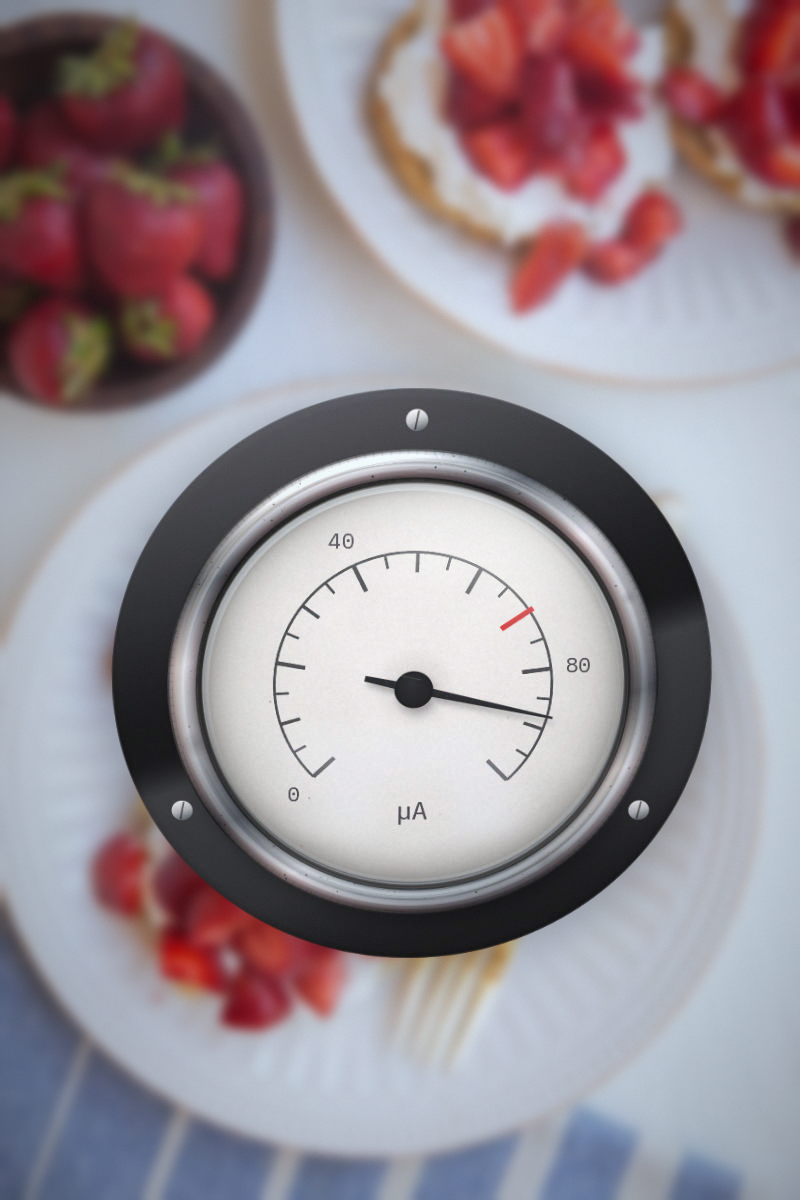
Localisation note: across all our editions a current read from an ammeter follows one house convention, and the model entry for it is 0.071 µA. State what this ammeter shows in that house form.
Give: 87.5 µA
